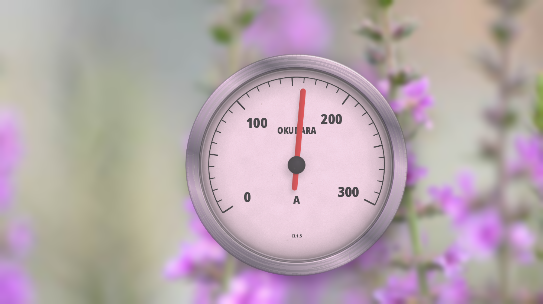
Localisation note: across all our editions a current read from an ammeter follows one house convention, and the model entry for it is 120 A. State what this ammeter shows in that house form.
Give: 160 A
